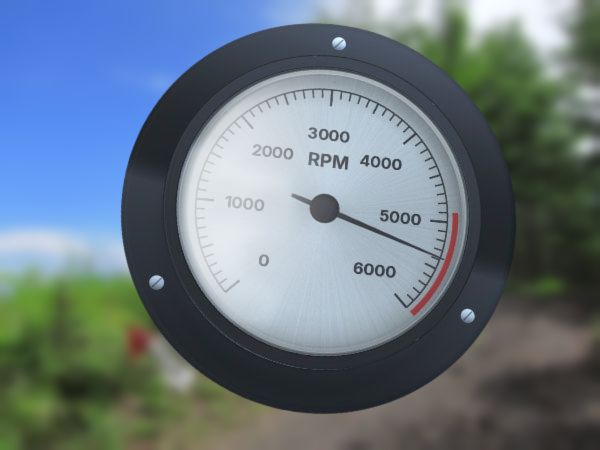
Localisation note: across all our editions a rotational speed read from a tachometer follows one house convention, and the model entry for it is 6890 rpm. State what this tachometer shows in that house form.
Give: 5400 rpm
